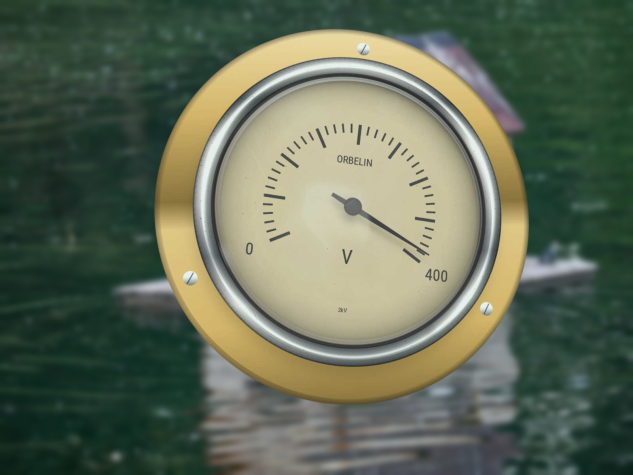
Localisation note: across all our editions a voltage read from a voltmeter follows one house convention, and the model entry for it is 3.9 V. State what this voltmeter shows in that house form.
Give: 390 V
